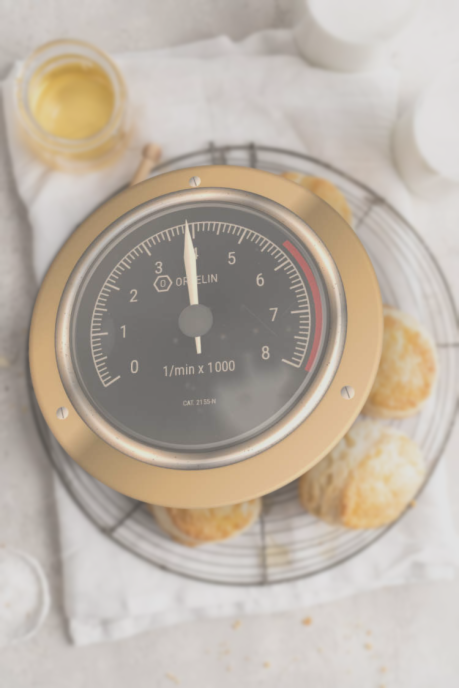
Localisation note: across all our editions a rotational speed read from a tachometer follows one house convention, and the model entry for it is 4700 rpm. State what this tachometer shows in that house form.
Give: 3900 rpm
